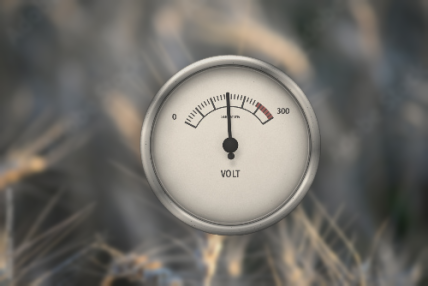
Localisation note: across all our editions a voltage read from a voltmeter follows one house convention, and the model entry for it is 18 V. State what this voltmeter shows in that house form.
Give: 150 V
